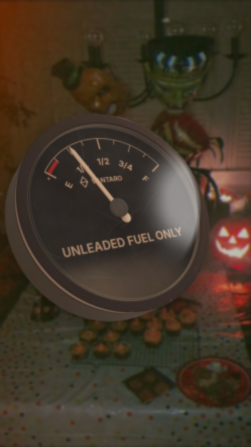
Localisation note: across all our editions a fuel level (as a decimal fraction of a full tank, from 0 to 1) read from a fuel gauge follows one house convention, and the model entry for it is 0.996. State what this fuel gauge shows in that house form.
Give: 0.25
